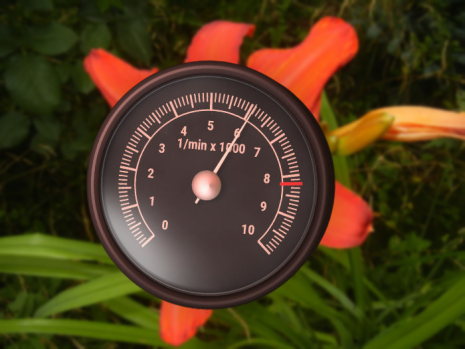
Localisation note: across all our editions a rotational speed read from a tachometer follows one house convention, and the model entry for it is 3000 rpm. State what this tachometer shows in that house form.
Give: 6100 rpm
